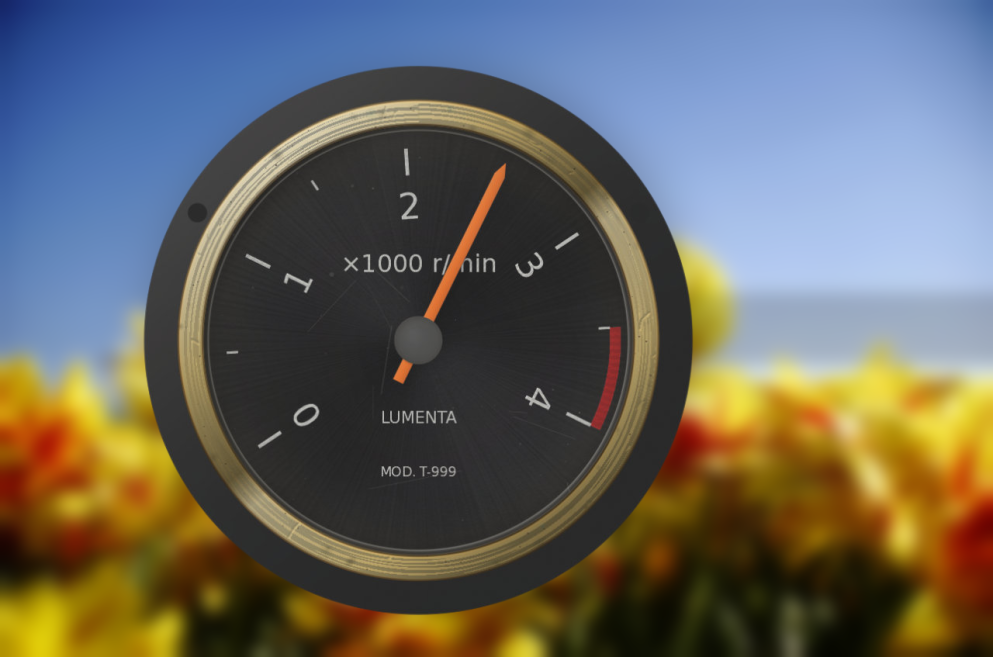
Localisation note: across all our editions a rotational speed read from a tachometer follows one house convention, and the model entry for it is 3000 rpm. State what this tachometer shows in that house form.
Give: 2500 rpm
